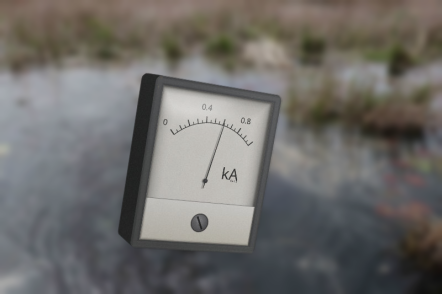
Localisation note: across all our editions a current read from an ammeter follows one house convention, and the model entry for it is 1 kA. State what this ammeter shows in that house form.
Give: 0.6 kA
